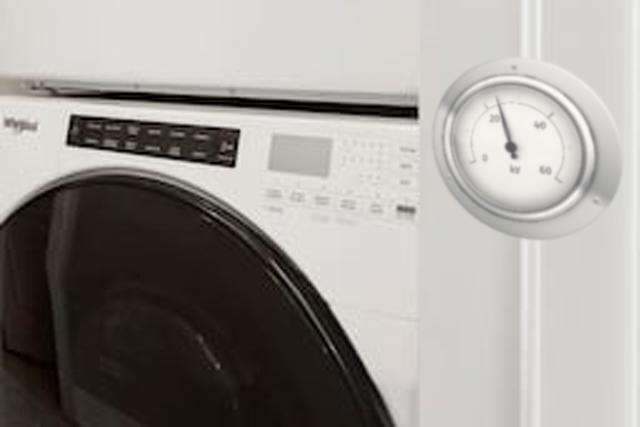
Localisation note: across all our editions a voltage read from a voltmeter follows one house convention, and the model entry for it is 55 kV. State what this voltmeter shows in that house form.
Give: 25 kV
